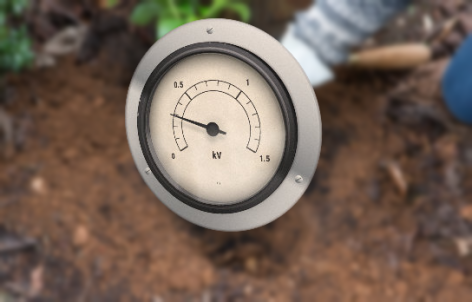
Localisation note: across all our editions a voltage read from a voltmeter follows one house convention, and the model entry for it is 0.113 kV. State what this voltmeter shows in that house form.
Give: 0.3 kV
